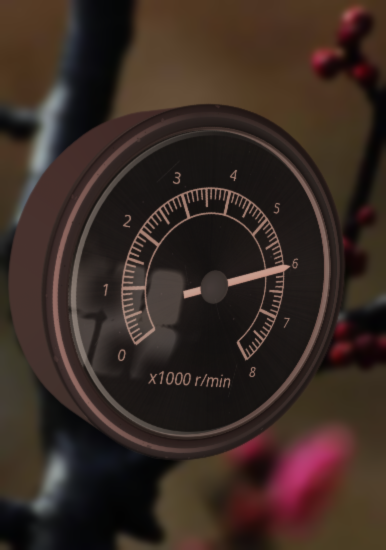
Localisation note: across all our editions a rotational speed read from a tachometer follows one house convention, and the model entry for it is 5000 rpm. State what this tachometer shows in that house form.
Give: 6000 rpm
